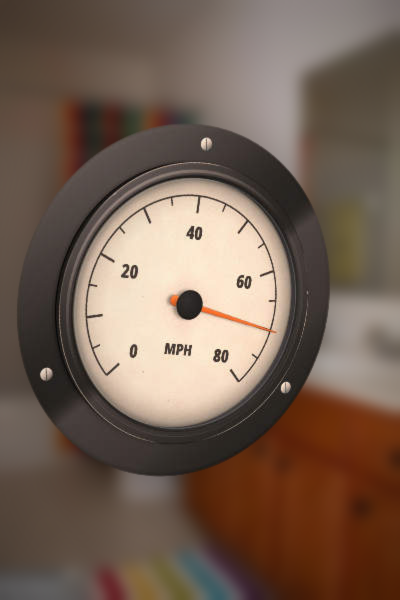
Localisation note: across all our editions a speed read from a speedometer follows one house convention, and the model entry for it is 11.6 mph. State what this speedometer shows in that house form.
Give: 70 mph
